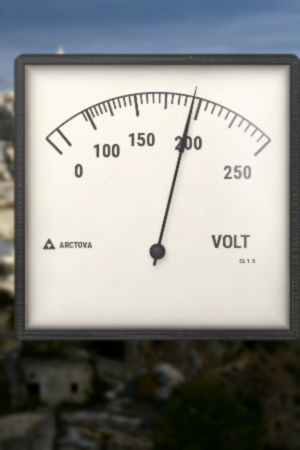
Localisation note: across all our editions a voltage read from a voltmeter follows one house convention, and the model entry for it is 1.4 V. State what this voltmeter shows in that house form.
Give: 195 V
